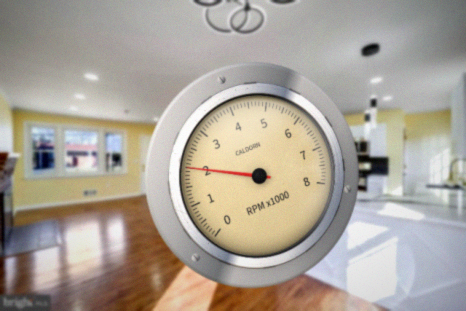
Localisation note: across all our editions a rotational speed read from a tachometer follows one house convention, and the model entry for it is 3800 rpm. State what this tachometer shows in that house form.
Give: 2000 rpm
